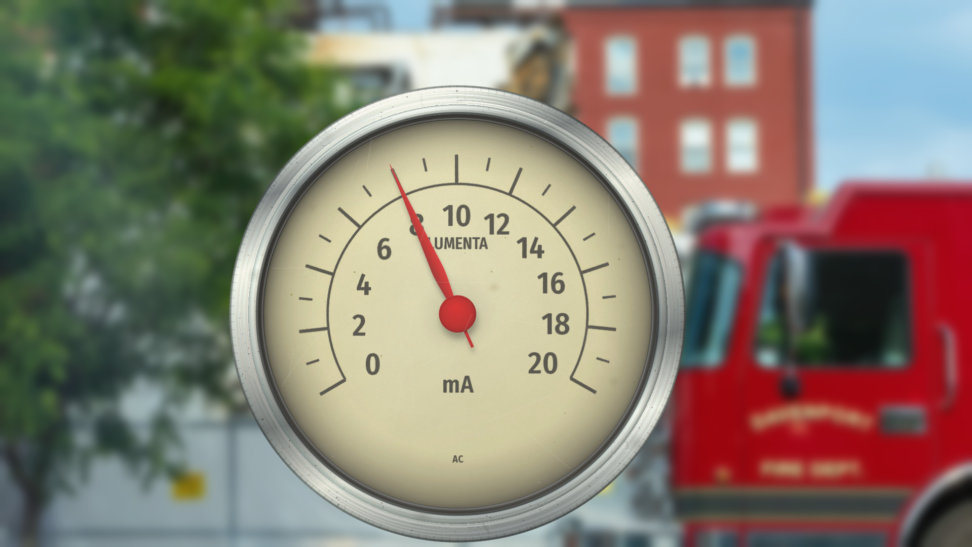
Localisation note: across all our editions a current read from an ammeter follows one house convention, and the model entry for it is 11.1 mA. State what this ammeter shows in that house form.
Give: 8 mA
